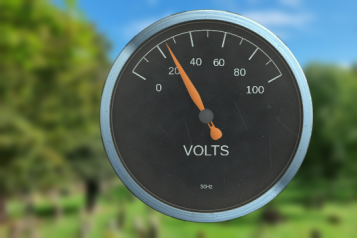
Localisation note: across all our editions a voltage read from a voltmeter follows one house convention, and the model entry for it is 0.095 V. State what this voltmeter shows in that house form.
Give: 25 V
